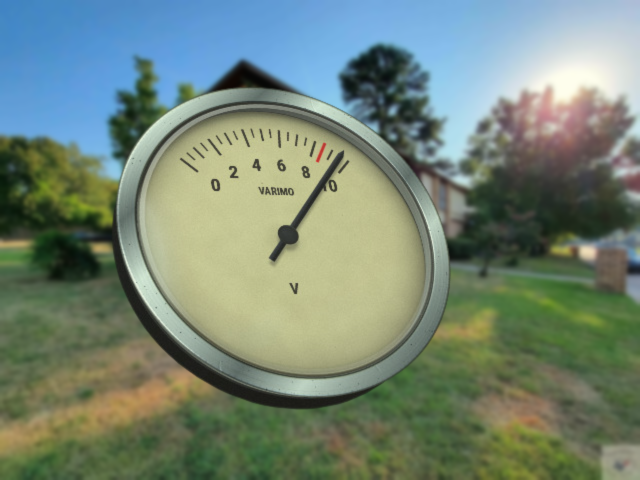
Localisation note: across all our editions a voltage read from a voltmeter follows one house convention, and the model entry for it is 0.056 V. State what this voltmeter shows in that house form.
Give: 9.5 V
